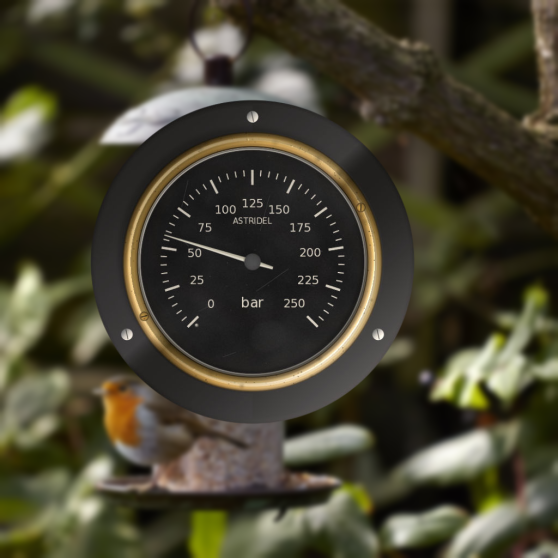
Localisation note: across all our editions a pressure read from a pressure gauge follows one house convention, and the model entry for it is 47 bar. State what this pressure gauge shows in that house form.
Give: 57.5 bar
